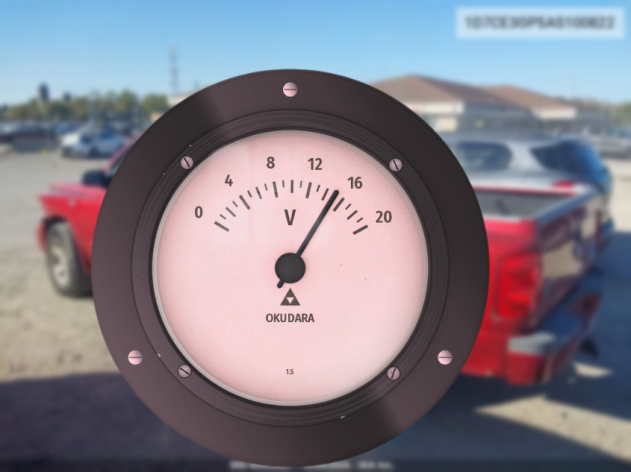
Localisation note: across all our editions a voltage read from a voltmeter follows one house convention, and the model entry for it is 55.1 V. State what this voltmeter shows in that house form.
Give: 15 V
